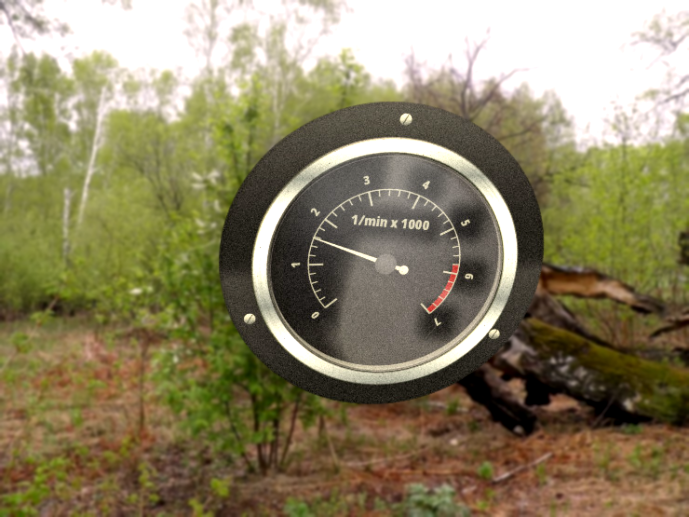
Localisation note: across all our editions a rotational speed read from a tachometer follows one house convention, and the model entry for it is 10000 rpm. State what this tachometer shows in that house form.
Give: 1600 rpm
